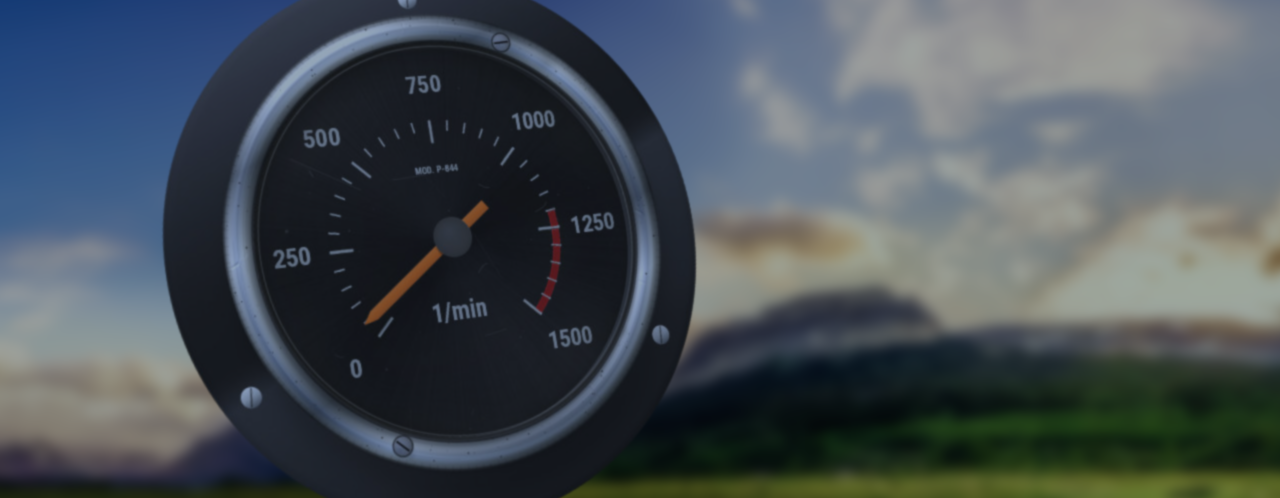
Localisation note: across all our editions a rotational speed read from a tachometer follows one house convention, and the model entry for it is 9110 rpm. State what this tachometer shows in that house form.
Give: 50 rpm
